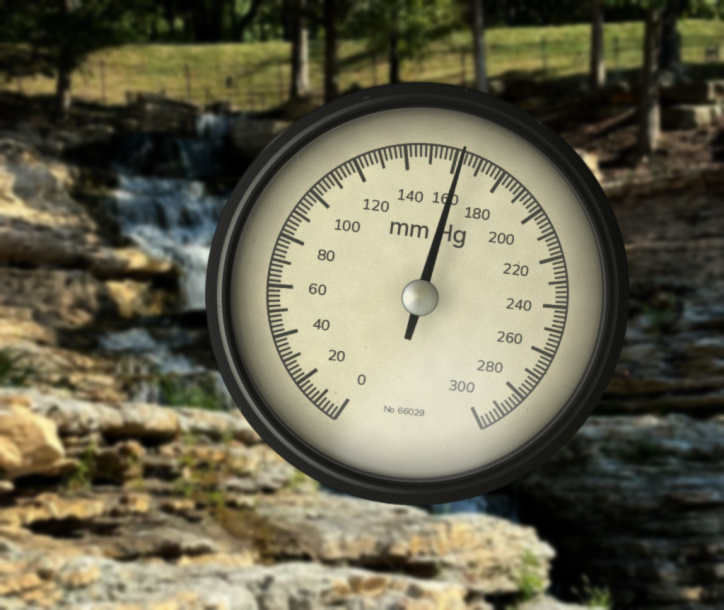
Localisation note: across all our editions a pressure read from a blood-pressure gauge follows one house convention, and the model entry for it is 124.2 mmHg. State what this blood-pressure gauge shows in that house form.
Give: 162 mmHg
